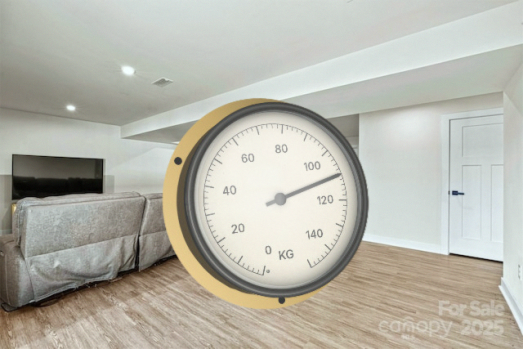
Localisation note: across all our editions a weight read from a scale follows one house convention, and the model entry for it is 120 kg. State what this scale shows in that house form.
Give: 110 kg
